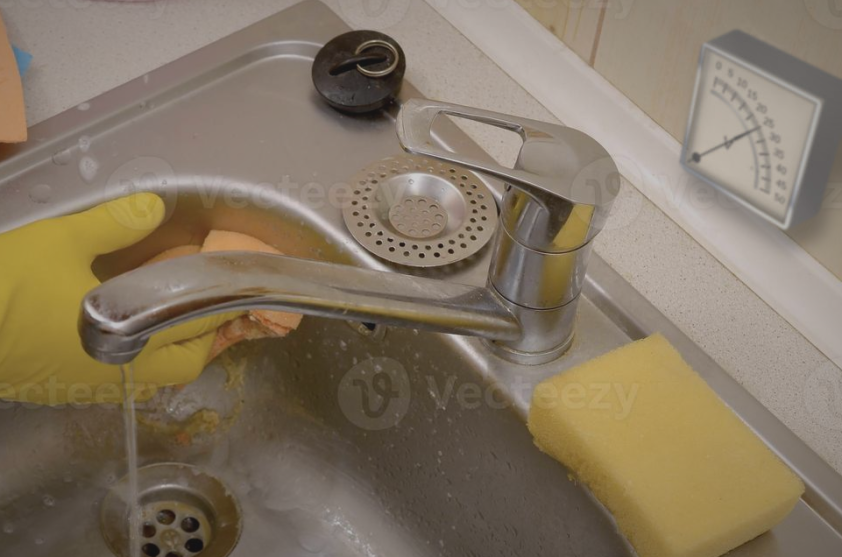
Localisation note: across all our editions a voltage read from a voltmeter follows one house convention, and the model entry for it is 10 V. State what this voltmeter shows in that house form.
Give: 25 V
